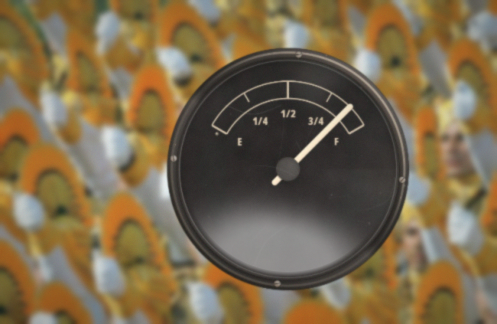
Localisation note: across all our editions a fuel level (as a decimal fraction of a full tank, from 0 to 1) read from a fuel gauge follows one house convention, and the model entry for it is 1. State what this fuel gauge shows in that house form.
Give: 0.875
